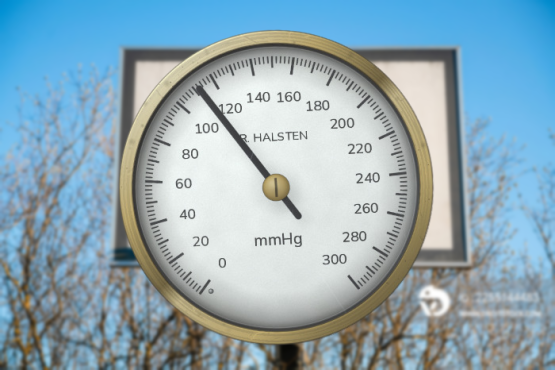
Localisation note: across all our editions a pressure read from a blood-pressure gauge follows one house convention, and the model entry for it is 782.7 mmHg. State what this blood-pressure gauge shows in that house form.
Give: 112 mmHg
